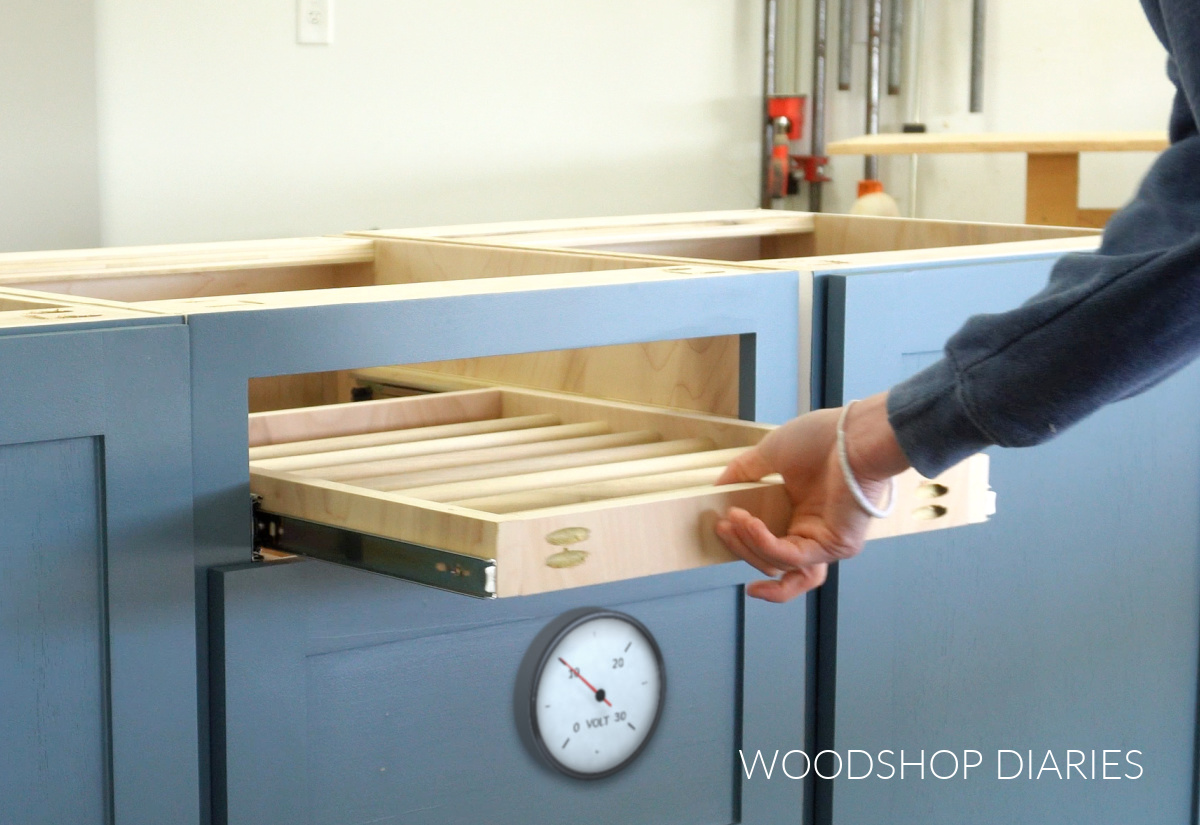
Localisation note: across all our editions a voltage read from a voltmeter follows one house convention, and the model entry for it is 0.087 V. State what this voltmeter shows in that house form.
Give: 10 V
